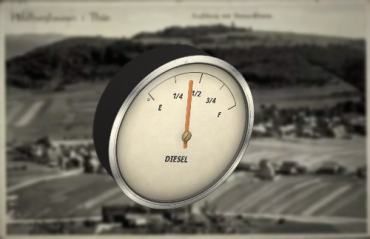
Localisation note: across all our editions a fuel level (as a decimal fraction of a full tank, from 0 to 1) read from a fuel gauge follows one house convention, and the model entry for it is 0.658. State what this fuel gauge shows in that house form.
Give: 0.375
